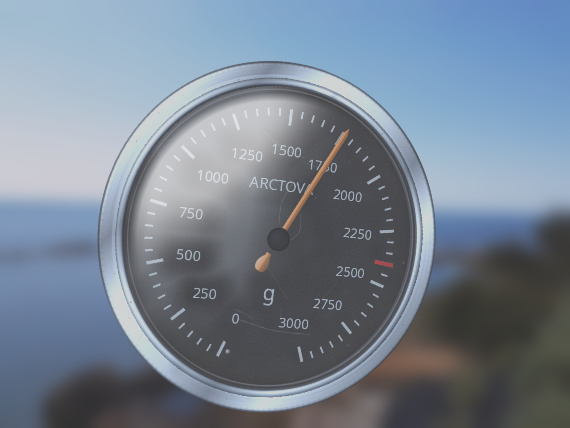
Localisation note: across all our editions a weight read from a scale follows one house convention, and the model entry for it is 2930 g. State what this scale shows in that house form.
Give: 1750 g
